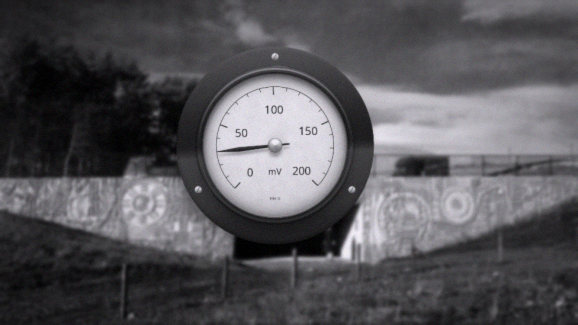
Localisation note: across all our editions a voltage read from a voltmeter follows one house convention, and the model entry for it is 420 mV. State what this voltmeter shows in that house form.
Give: 30 mV
